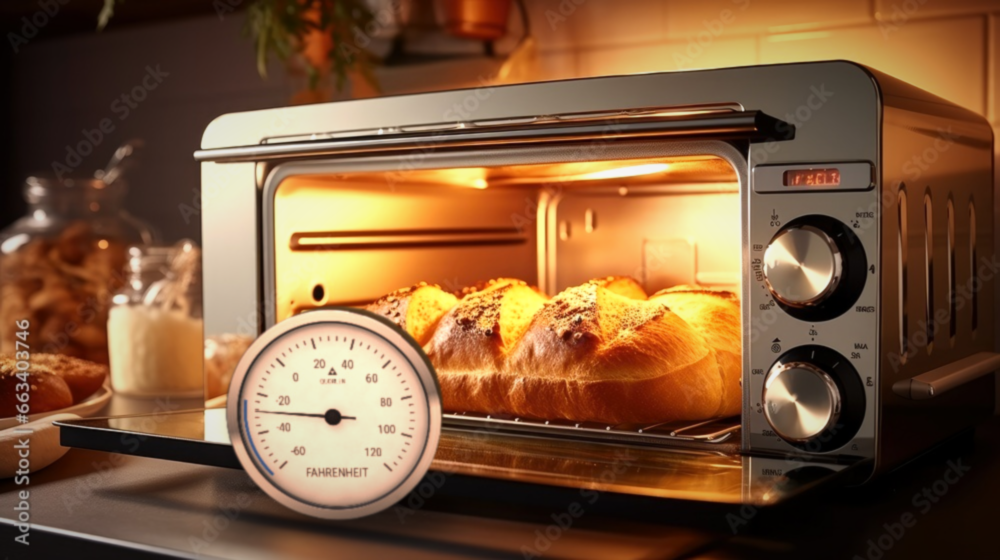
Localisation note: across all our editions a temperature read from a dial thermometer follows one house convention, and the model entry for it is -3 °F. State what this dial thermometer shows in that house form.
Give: -28 °F
